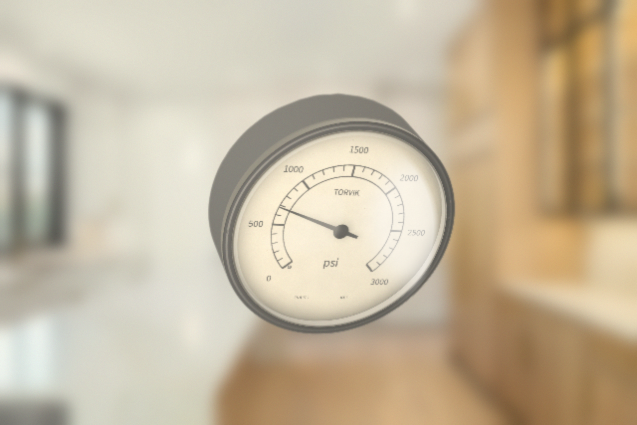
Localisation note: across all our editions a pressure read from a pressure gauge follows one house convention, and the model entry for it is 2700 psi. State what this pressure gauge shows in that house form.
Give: 700 psi
